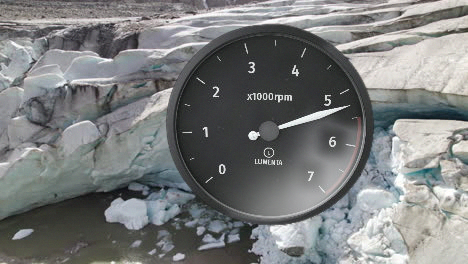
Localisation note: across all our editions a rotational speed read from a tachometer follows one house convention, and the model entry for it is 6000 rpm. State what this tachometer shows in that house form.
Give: 5250 rpm
